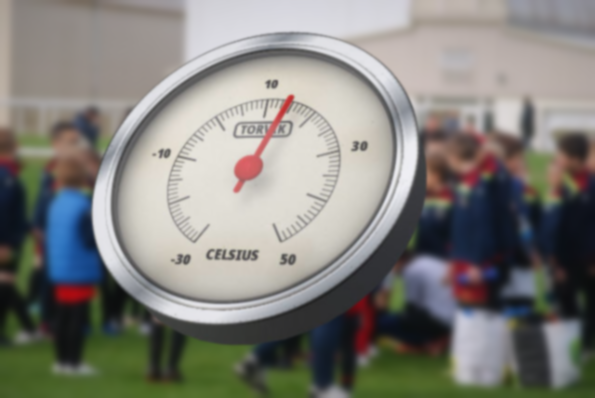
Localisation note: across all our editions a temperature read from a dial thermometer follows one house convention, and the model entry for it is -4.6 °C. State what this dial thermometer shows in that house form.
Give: 15 °C
